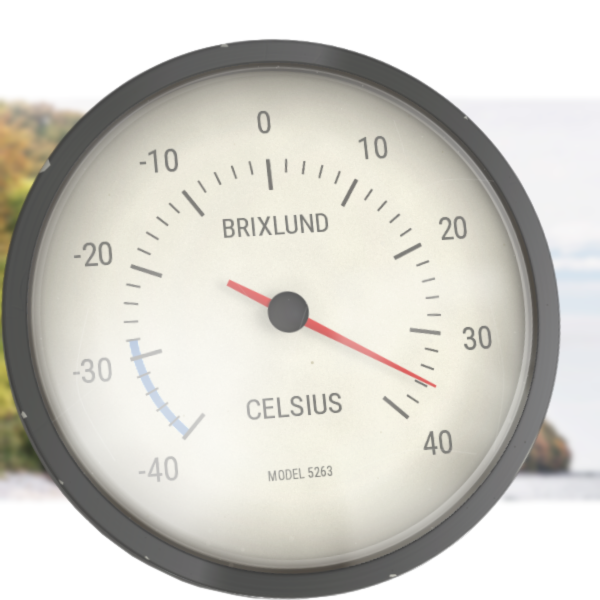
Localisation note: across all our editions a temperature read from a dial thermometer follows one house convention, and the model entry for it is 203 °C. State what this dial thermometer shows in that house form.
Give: 36 °C
